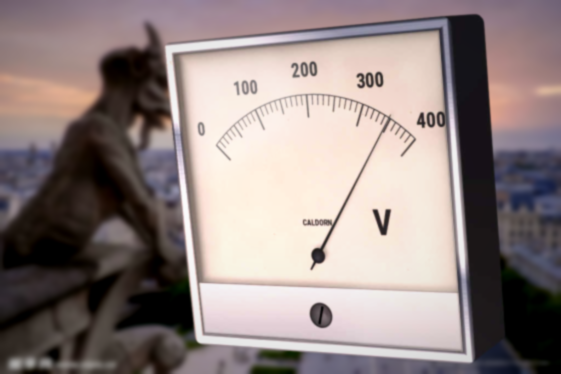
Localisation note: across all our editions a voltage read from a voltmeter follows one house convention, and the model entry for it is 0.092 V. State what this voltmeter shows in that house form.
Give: 350 V
